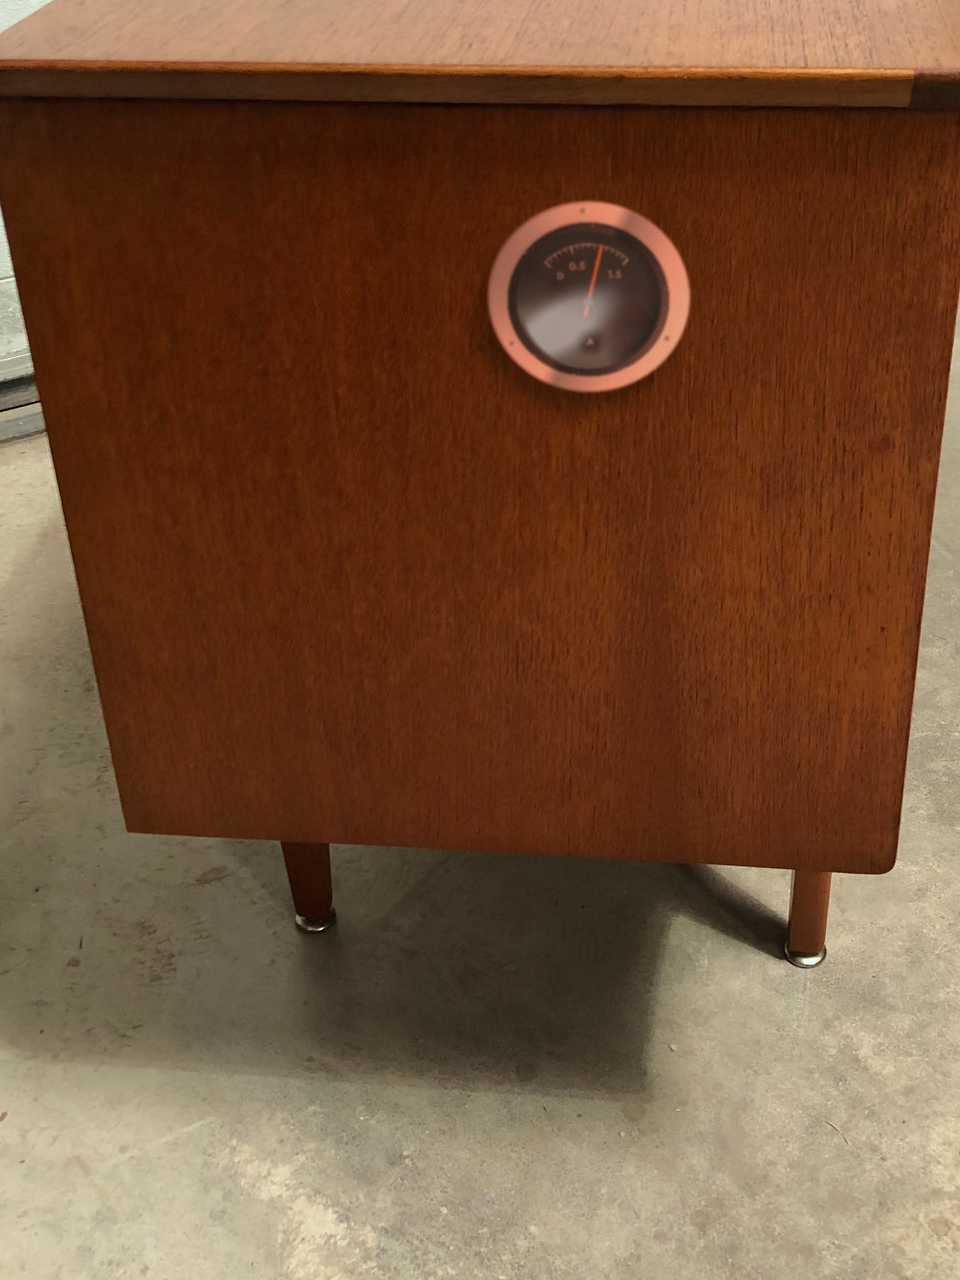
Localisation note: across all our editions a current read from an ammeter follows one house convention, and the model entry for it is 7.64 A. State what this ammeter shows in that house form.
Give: 1 A
